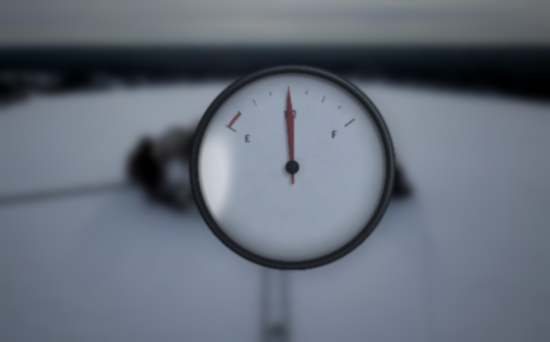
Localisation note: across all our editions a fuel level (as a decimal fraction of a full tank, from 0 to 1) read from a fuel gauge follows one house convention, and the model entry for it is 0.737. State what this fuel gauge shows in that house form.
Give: 0.5
